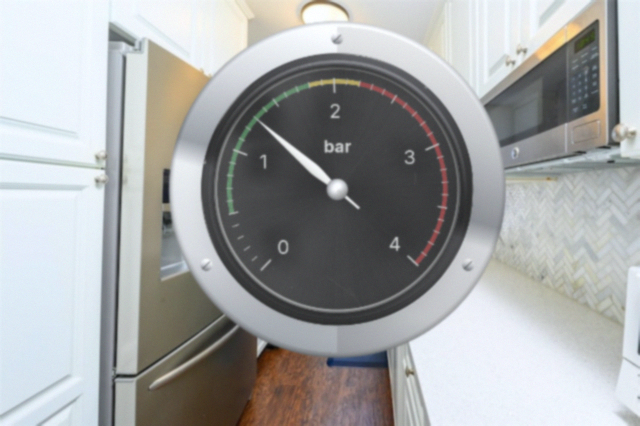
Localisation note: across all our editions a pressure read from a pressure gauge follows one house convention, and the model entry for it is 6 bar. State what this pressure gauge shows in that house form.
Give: 1.3 bar
